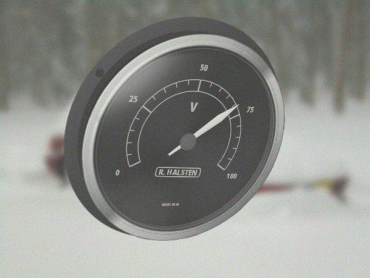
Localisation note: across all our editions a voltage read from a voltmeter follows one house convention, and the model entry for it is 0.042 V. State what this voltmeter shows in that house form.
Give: 70 V
